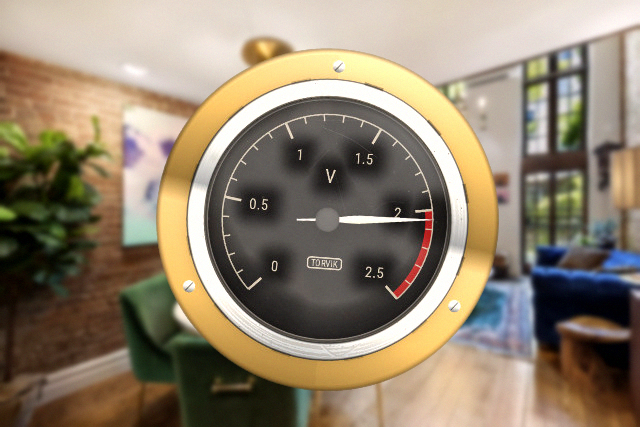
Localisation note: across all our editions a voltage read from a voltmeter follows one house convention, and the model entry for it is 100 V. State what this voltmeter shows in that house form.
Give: 2.05 V
